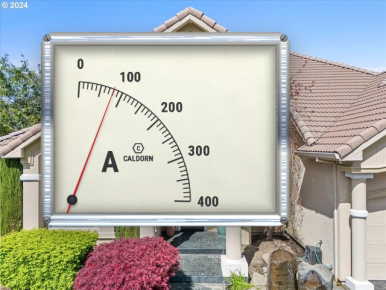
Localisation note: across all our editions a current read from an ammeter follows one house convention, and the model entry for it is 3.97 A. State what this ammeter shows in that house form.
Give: 80 A
